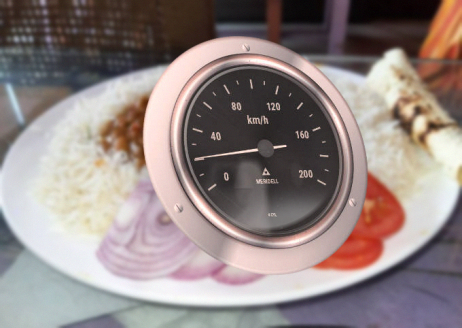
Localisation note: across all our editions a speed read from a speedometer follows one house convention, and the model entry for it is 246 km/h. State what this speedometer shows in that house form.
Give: 20 km/h
